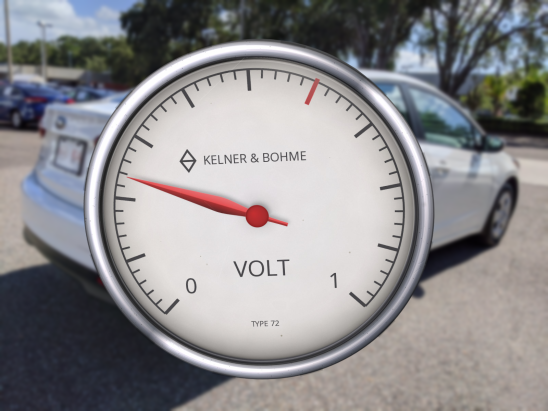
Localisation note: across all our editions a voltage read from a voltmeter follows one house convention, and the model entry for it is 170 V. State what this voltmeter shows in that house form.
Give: 0.24 V
